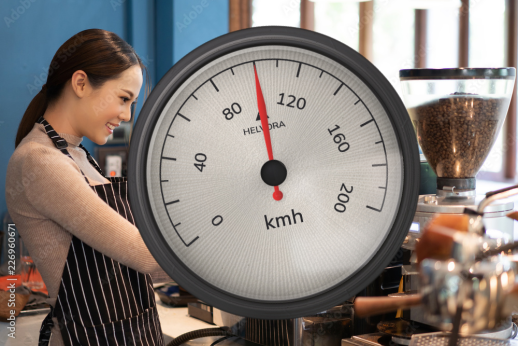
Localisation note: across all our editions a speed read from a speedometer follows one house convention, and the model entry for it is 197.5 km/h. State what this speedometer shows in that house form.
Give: 100 km/h
